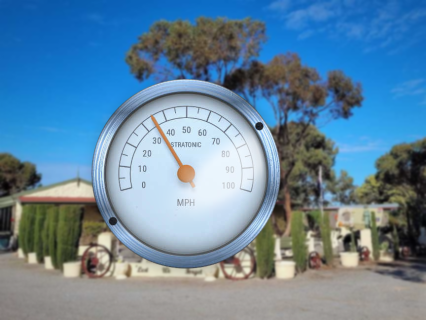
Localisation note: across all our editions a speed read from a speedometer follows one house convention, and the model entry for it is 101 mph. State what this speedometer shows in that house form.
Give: 35 mph
